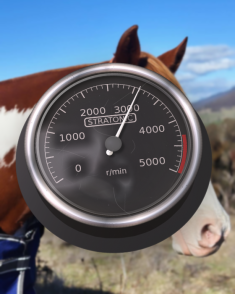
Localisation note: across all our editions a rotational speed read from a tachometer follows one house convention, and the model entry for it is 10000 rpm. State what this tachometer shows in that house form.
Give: 3100 rpm
